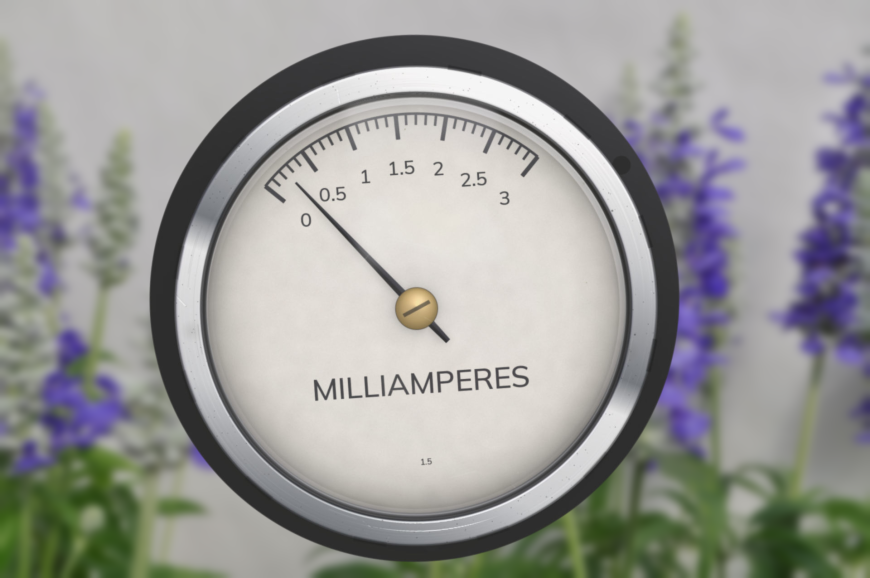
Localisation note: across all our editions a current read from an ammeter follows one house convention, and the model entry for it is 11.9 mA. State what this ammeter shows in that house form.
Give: 0.25 mA
